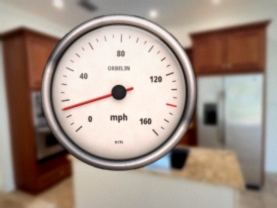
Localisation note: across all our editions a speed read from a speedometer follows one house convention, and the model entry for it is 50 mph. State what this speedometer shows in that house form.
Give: 15 mph
